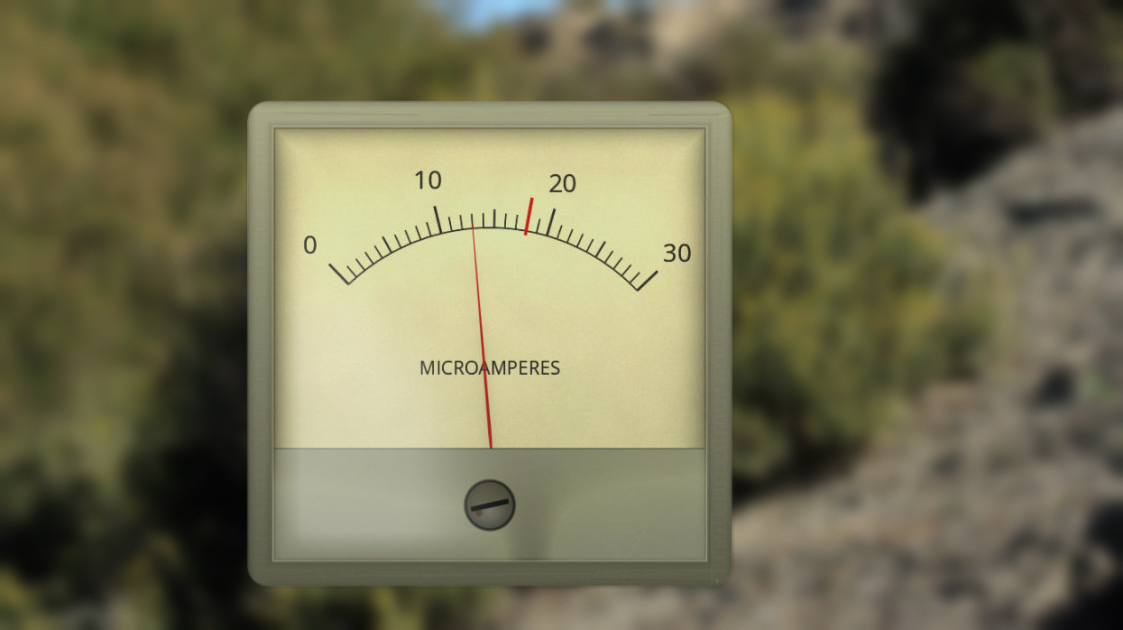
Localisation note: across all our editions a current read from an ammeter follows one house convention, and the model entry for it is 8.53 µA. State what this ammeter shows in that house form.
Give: 13 µA
